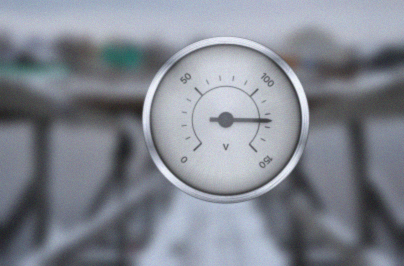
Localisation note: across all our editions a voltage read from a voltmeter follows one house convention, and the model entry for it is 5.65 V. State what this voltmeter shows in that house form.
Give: 125 V
